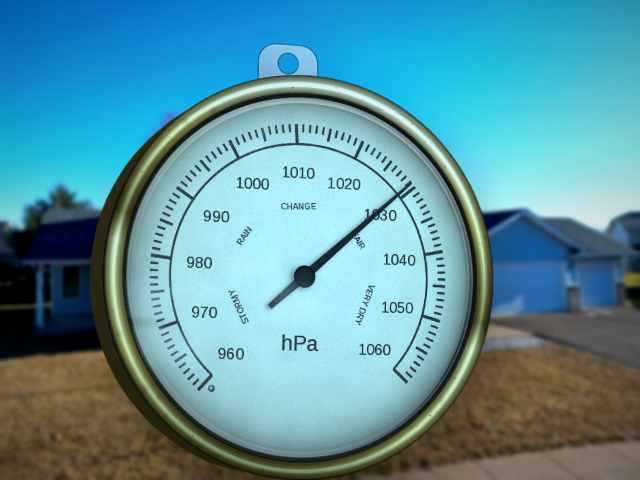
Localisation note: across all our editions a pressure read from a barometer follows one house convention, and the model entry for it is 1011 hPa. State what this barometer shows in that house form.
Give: 1029 hPa
